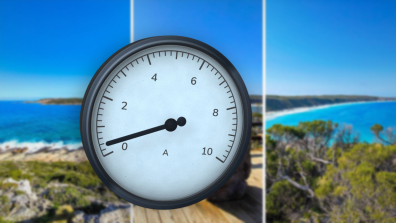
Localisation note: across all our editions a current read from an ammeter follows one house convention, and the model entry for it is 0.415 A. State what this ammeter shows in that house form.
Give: 0.4 A
